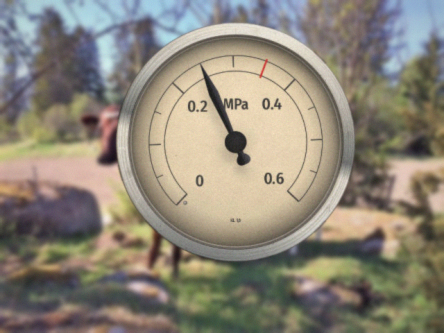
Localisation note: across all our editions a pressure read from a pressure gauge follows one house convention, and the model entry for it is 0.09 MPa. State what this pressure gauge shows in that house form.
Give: 0.25 MPa
